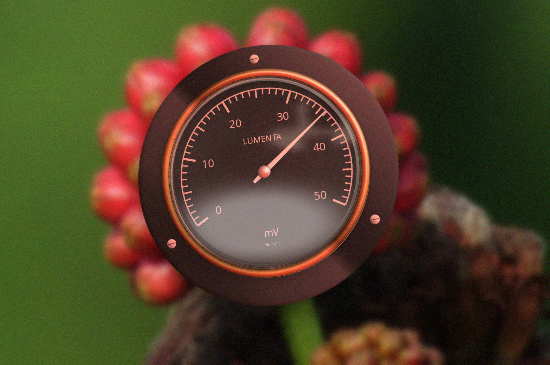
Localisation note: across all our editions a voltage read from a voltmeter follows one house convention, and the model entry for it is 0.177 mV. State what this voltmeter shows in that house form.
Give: 36 mV
